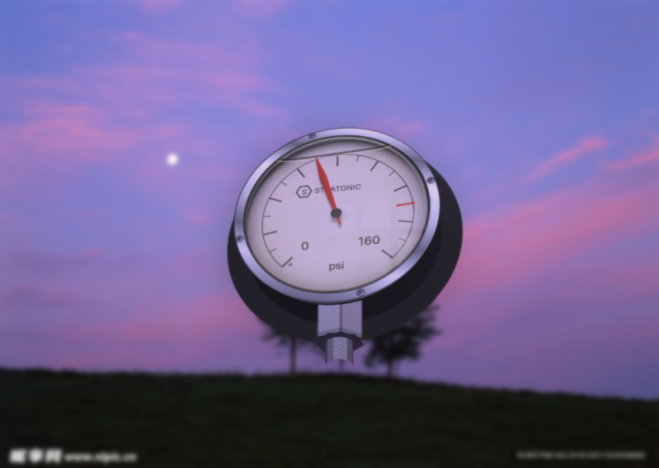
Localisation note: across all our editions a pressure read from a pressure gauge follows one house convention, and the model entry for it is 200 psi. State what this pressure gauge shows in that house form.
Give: 70 psi
